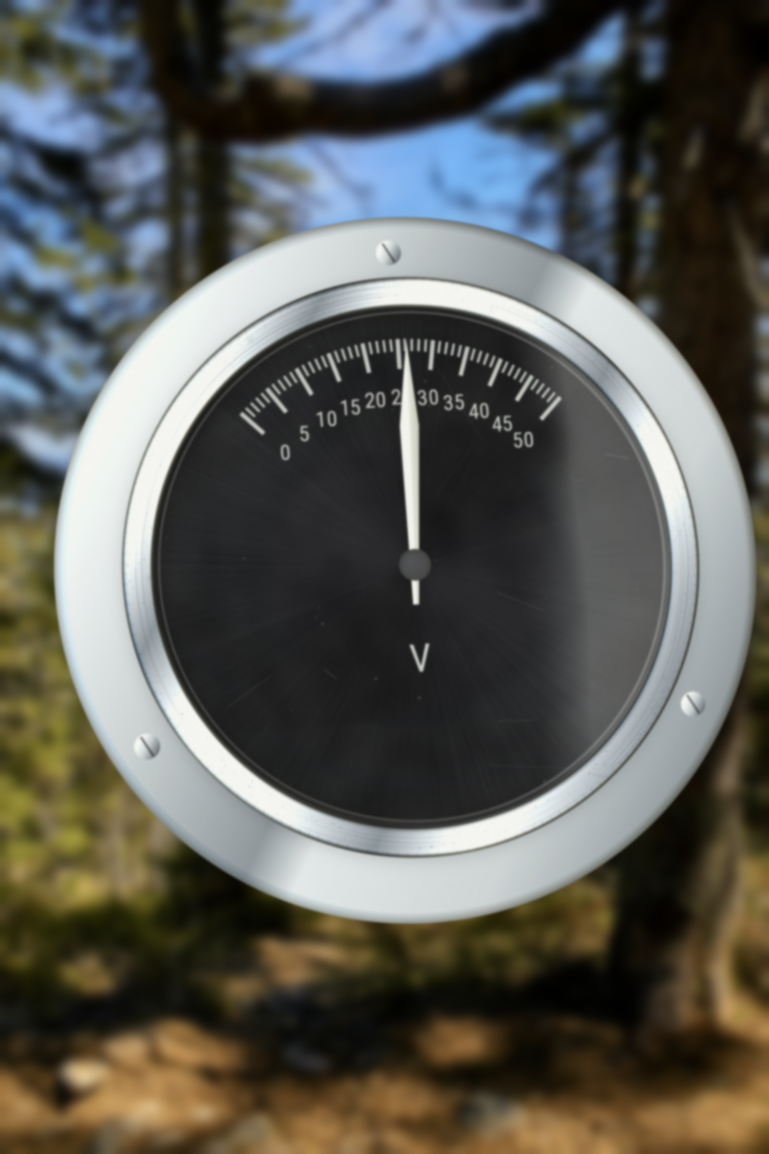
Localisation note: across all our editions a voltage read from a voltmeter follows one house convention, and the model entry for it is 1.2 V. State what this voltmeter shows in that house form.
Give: 26 V
